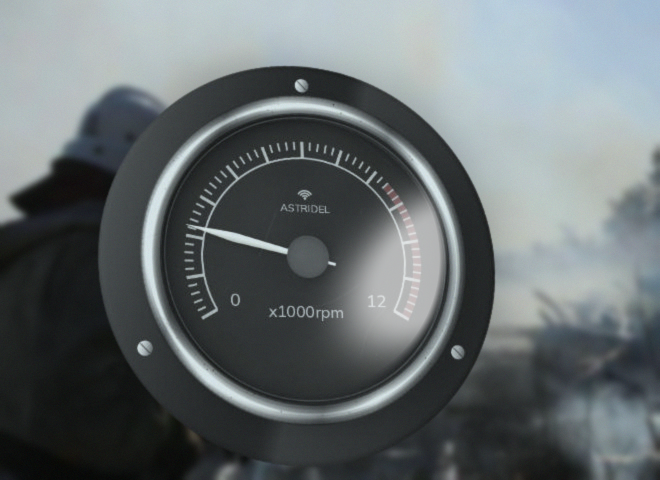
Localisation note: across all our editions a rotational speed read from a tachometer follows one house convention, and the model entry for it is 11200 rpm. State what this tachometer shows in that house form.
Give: 2200 rpm
